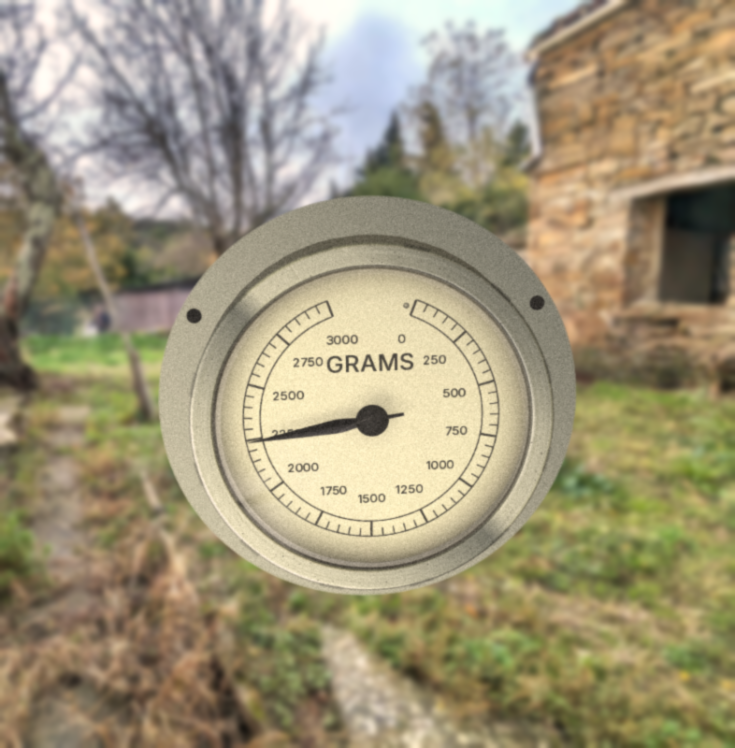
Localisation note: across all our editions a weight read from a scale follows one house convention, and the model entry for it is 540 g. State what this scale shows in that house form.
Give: 2250 g
